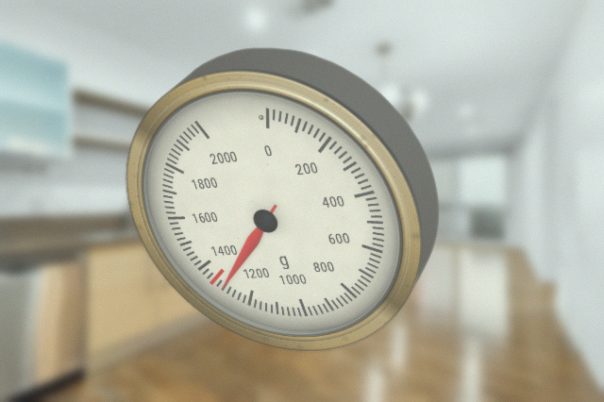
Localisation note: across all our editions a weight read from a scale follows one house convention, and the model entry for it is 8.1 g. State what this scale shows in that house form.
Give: 1300 g
